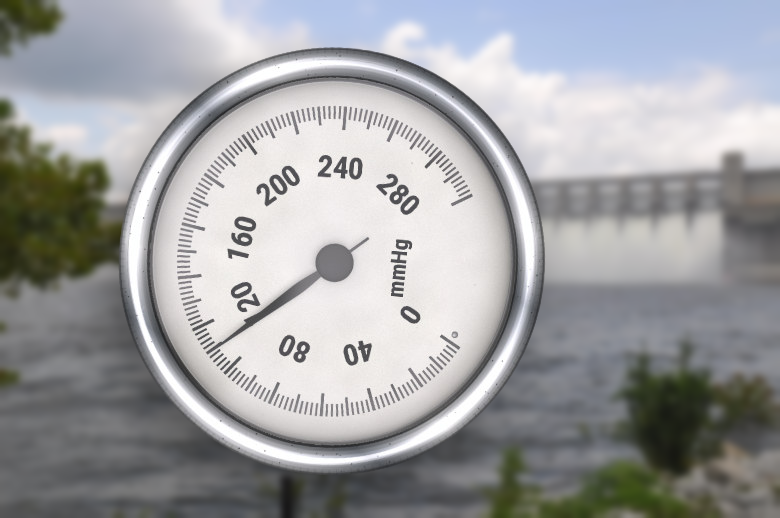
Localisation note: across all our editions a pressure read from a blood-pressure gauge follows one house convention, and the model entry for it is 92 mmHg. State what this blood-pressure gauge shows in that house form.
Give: 110 mmHg
